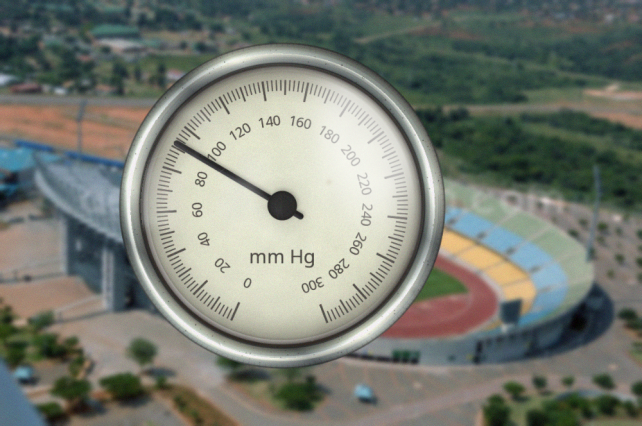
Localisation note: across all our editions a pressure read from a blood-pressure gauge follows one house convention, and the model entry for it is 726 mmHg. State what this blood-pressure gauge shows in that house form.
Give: 92 mmHg
